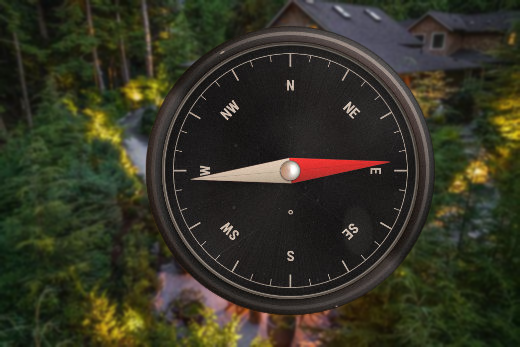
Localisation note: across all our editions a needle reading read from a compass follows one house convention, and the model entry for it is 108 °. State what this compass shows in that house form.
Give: 85 °
